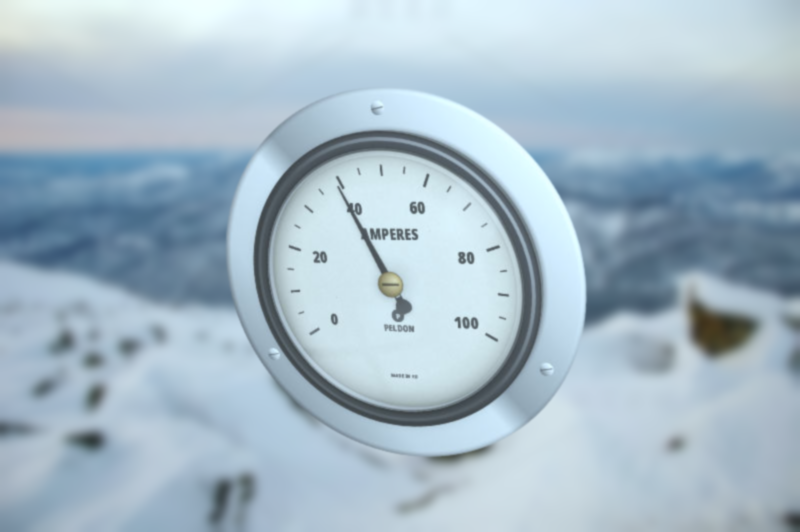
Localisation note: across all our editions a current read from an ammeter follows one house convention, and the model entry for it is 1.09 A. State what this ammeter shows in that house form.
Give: 40 A
